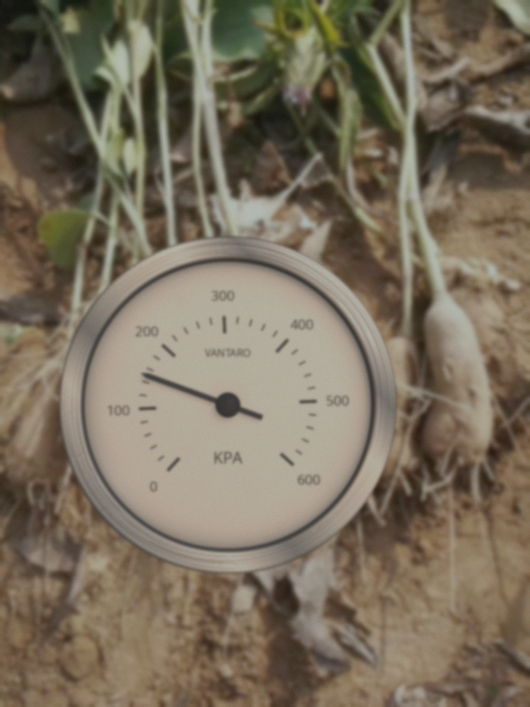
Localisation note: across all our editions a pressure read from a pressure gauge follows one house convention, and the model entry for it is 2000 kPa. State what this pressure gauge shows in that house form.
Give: 150 kPa
